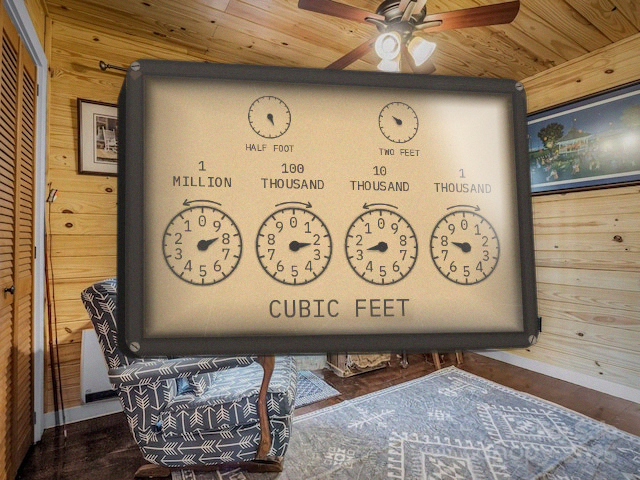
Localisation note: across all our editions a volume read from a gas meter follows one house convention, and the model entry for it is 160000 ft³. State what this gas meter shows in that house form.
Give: 822800 ft³
